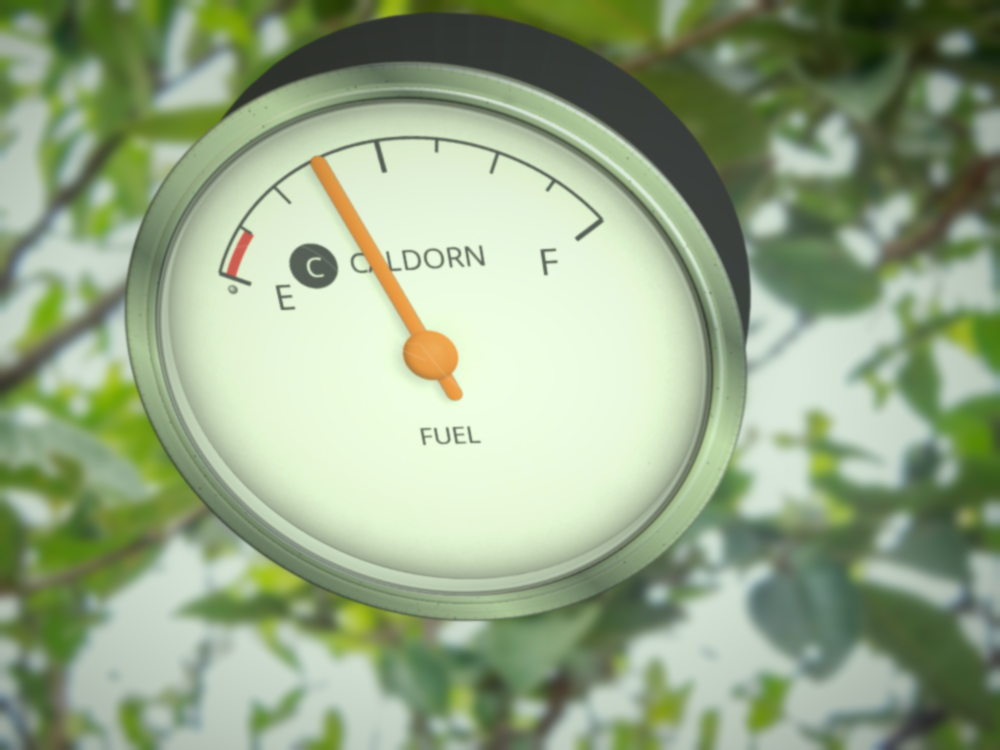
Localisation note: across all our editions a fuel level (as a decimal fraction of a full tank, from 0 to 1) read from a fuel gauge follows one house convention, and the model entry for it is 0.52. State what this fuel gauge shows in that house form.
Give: 0.375
